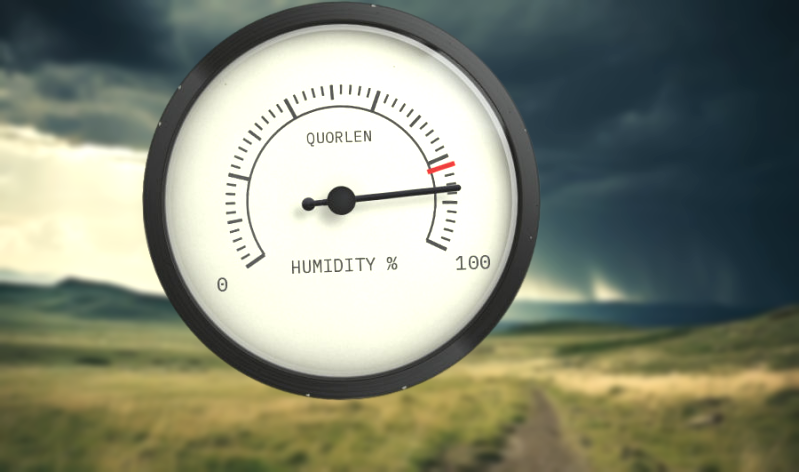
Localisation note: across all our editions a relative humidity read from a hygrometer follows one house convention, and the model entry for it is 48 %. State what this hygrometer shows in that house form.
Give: 87 %
